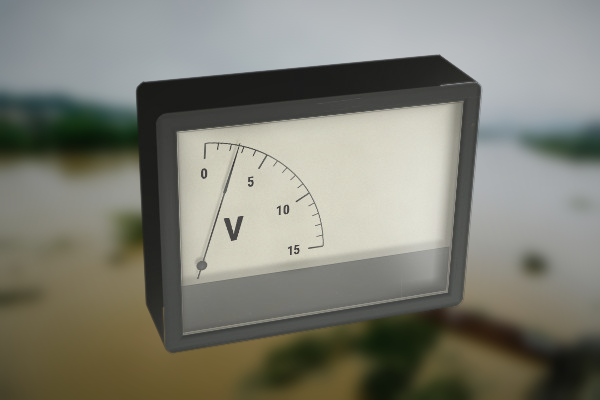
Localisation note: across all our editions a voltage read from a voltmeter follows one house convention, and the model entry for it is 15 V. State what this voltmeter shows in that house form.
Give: 2.5 V
